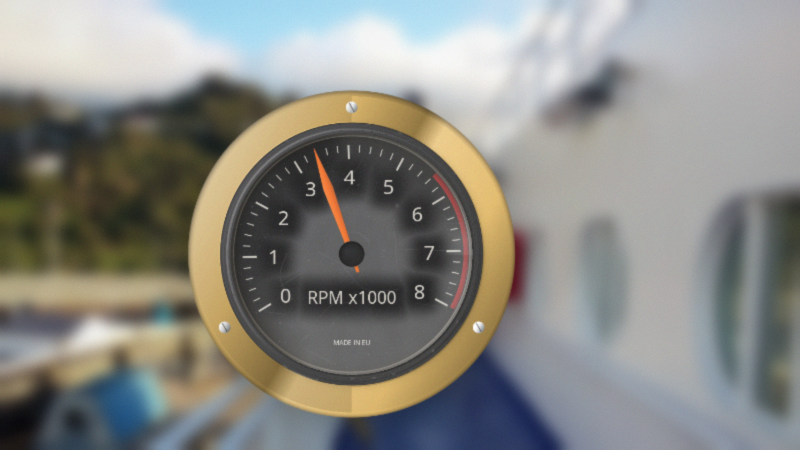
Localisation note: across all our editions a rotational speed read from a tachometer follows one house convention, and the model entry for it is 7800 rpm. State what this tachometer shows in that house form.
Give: 3400 rpm
